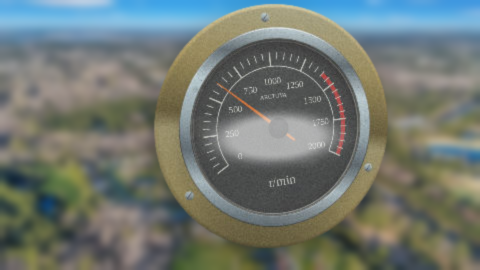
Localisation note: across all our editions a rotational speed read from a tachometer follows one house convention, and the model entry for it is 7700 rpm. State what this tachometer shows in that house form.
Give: 600 rpm
